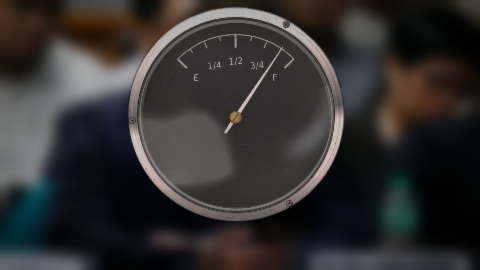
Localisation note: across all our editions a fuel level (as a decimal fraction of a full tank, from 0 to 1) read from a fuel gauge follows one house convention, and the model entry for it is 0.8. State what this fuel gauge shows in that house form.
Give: 0.875
